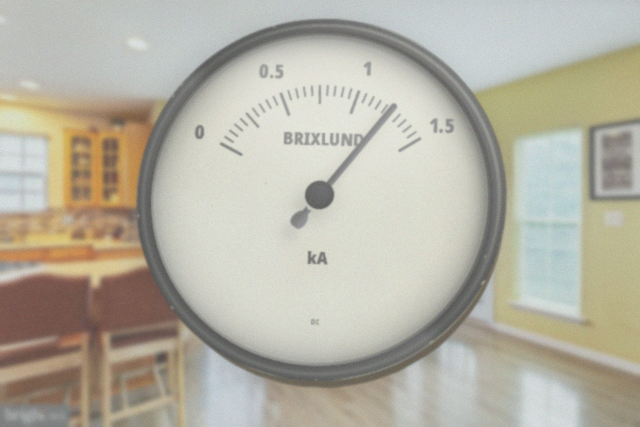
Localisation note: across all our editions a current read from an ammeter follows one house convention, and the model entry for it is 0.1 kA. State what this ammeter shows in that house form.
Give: 1.25 kA
